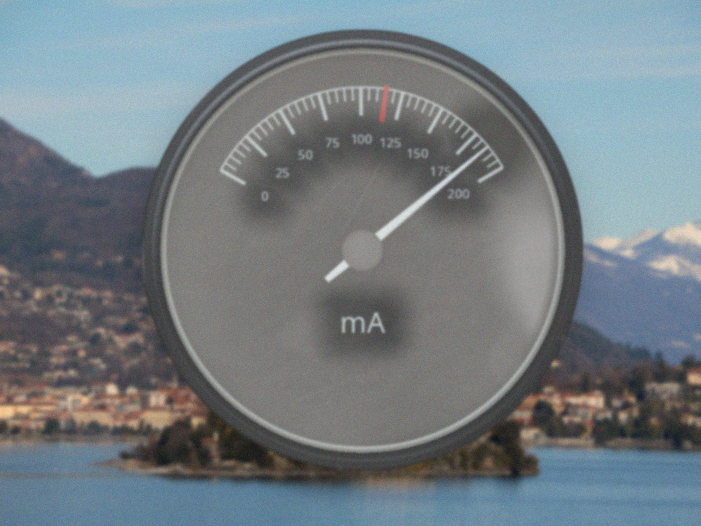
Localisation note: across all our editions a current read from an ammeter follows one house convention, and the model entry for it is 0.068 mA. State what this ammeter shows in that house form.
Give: 185 mA
